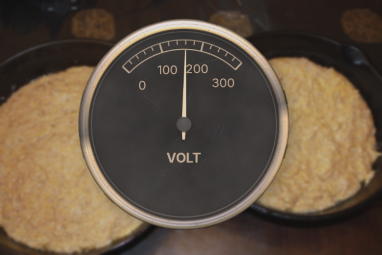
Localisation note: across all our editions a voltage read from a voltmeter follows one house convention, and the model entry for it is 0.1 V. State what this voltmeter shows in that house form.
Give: 160 V
